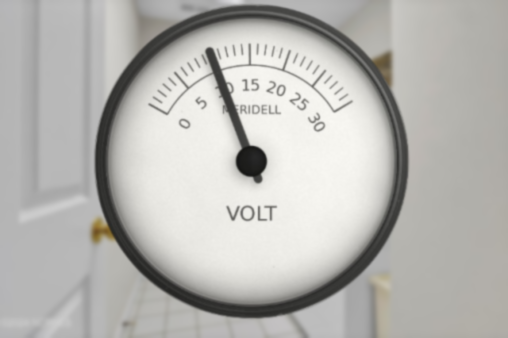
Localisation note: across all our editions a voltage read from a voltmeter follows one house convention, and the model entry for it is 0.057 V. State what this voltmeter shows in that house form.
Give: 10 V
